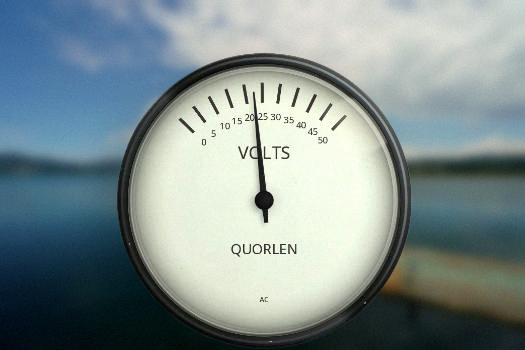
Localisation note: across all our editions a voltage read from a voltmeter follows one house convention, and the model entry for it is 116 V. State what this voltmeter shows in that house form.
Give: 22.5 V
